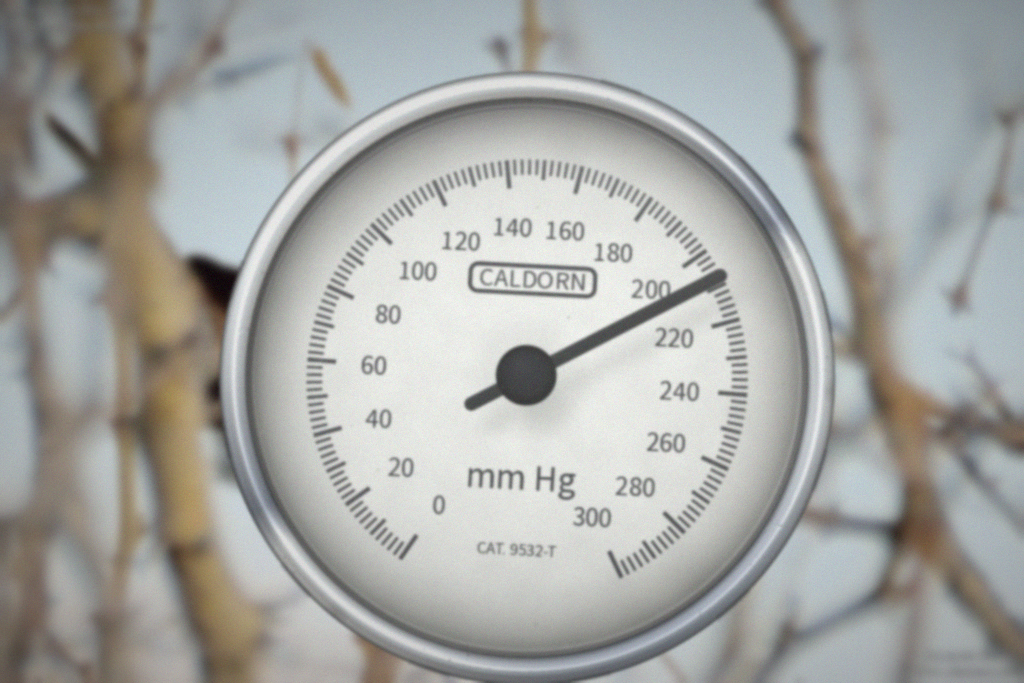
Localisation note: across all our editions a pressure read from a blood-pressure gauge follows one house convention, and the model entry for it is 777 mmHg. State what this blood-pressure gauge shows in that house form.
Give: 208 mmHg
